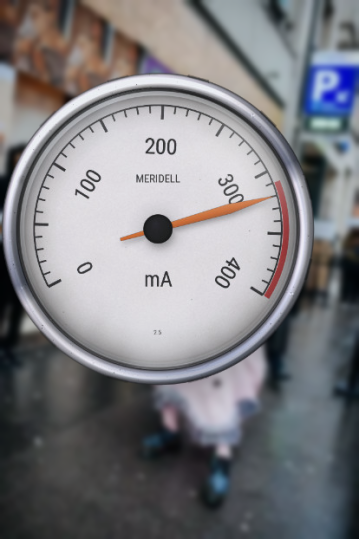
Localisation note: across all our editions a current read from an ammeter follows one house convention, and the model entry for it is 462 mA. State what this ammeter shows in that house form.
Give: 320 mA
